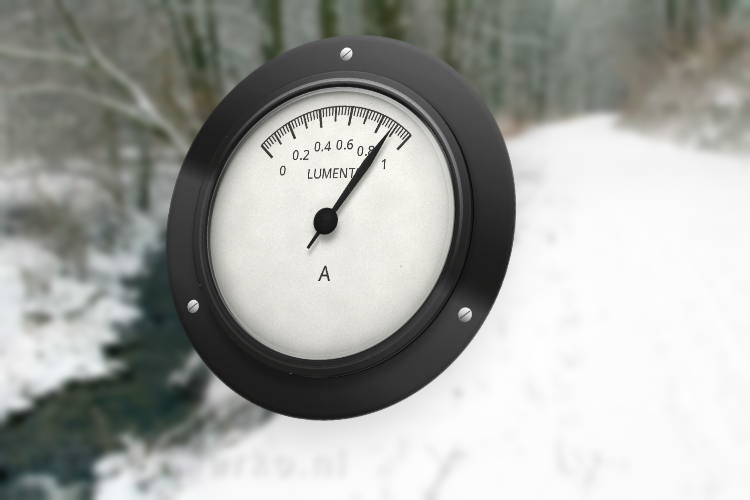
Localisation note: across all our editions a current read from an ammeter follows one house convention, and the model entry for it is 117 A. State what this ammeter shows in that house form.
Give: 0.9 A
